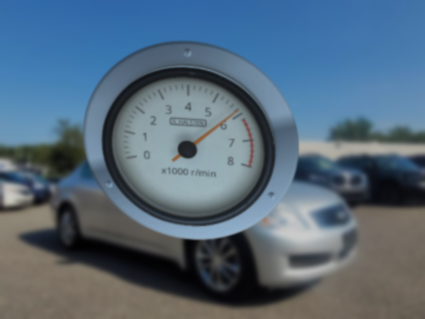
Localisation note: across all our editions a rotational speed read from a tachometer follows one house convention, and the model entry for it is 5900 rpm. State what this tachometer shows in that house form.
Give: 5800 rpm
